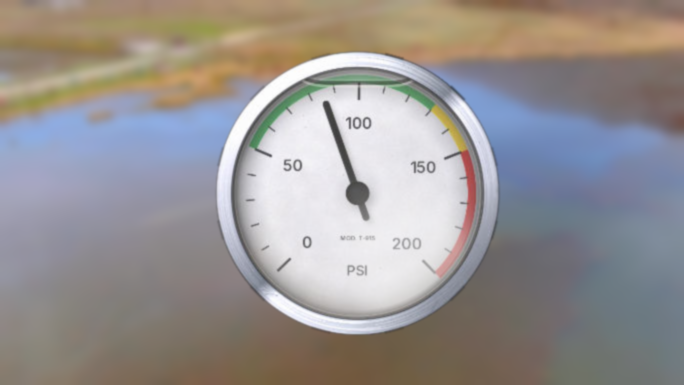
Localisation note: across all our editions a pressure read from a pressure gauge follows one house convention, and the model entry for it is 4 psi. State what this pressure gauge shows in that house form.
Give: 85 psi
